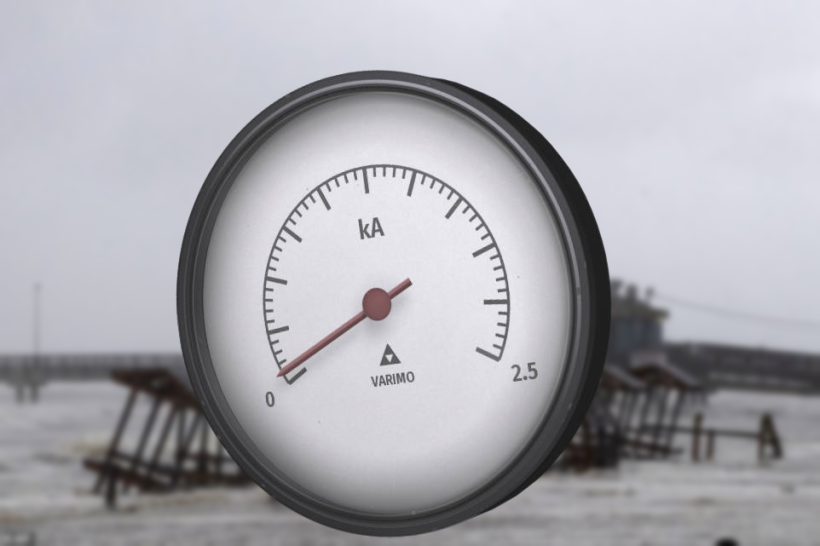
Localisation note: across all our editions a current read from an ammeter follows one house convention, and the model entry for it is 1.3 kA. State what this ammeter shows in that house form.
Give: 0.05 kA
